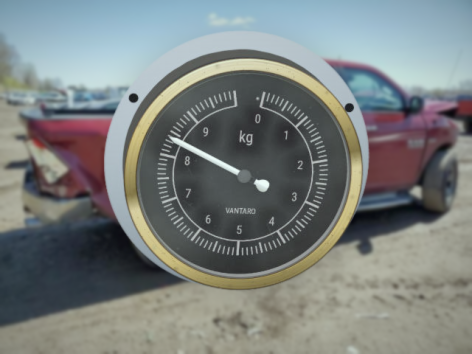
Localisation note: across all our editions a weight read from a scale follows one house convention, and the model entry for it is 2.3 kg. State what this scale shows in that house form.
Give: 8.4 kg
